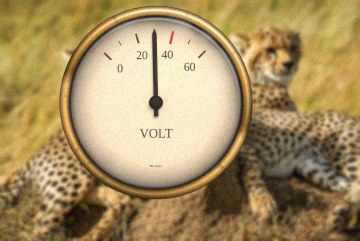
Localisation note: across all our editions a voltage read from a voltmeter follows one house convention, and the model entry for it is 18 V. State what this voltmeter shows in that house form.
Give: 30 V
